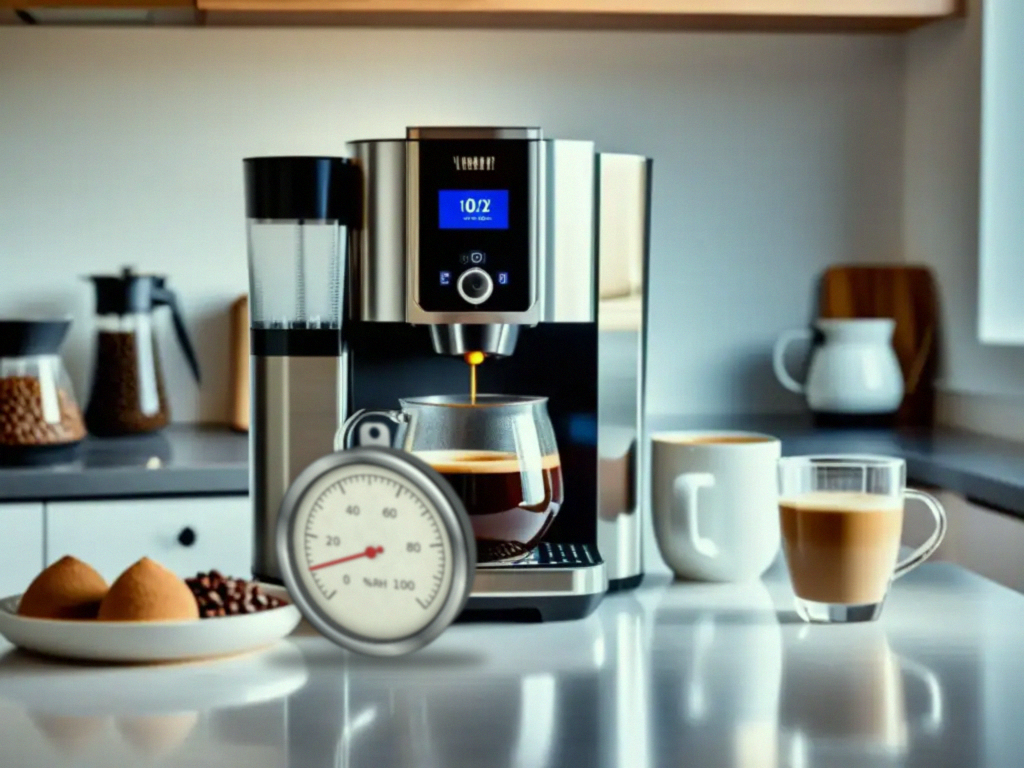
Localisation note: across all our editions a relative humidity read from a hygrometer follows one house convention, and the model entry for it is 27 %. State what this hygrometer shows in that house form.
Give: 10 %
